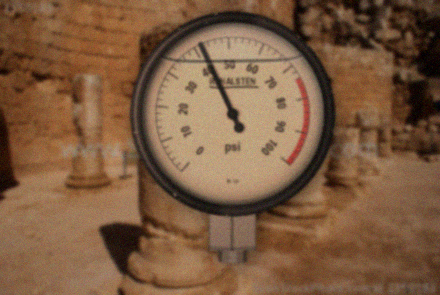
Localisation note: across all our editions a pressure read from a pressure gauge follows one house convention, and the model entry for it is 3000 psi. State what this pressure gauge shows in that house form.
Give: 42 psi
